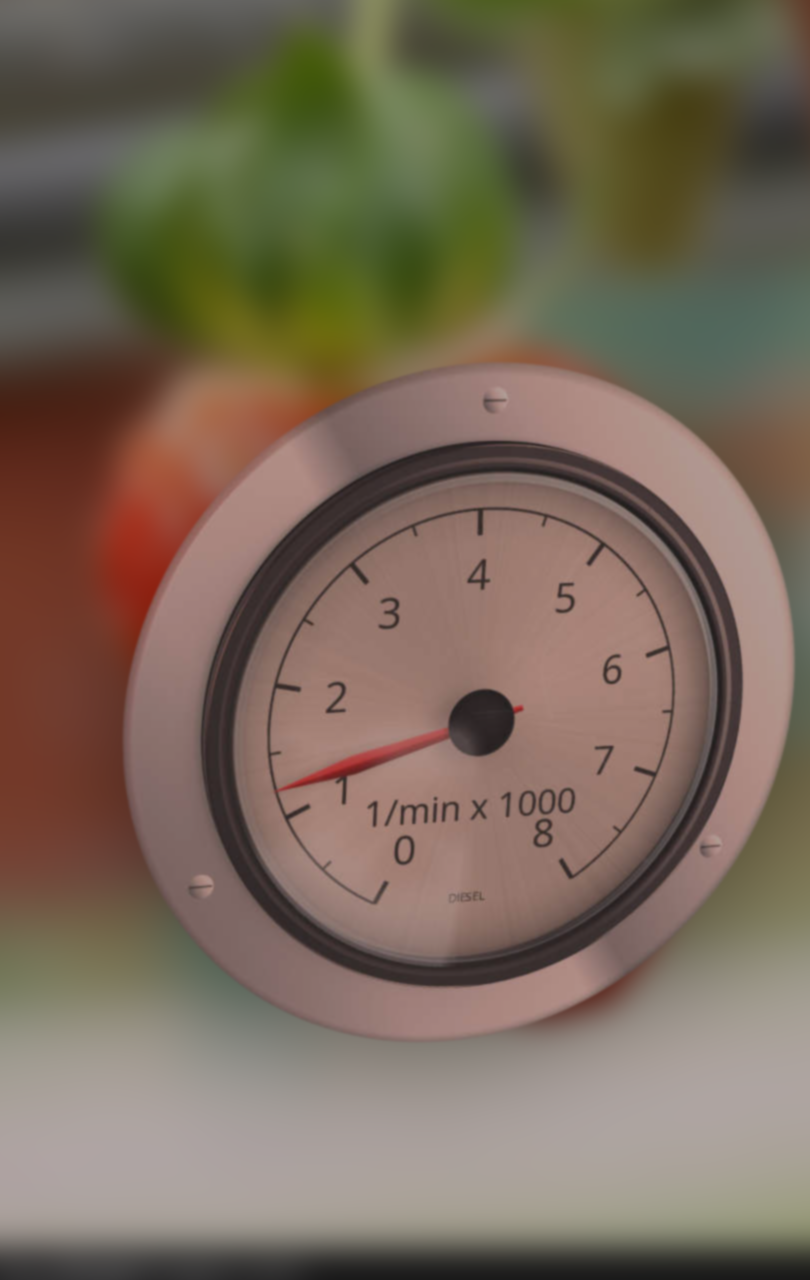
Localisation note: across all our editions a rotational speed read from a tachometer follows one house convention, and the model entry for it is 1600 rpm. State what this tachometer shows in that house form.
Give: 1250 rpm
